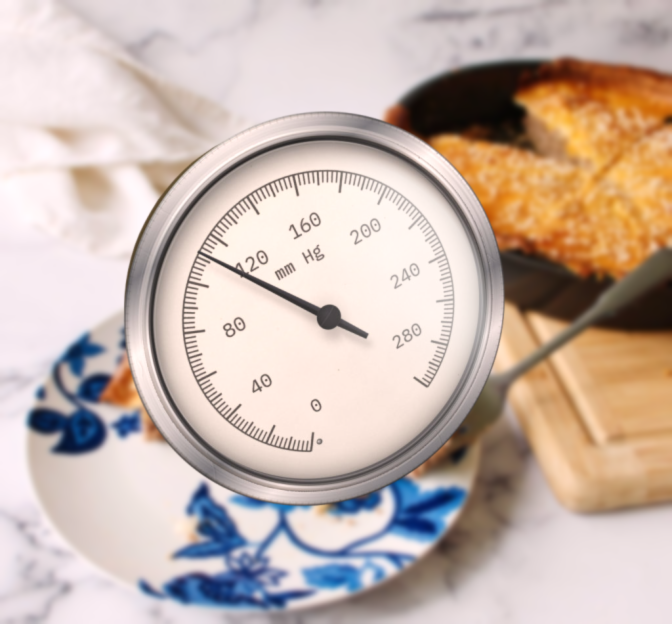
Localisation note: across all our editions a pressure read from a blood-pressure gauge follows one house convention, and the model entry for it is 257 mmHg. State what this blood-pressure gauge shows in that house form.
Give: 112 mmHg
